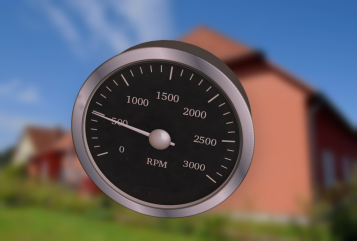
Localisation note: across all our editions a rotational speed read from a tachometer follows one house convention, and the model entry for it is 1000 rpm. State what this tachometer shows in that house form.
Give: 500 rpm
